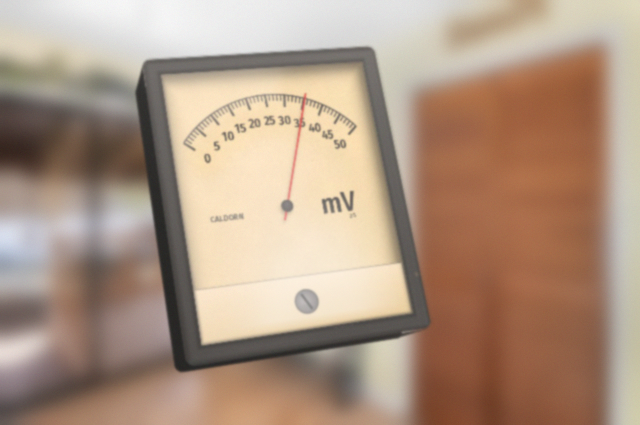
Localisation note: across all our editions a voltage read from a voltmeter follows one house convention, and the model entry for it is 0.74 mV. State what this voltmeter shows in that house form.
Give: 35 mV
